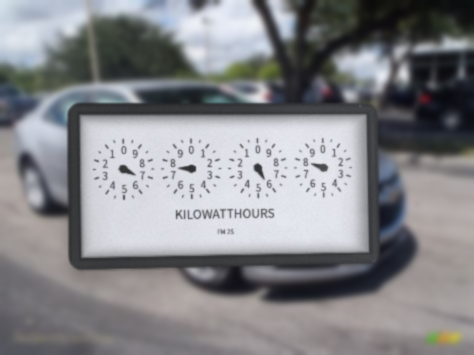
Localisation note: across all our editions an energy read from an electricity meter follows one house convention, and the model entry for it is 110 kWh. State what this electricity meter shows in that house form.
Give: 6758 kWh
